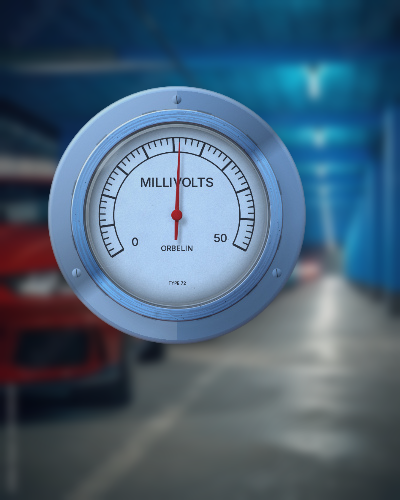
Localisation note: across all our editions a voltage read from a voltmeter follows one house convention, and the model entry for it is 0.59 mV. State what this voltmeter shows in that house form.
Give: 26 mV
